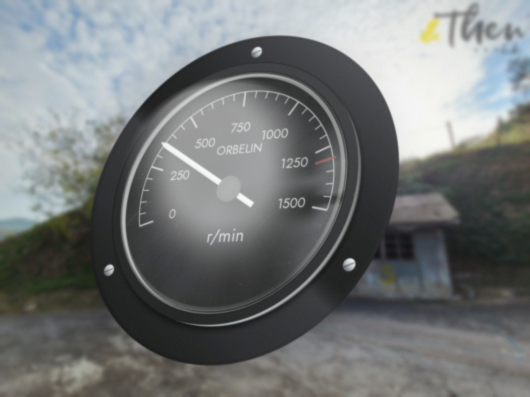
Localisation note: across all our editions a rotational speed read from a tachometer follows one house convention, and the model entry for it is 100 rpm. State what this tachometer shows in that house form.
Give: 350 rpm
